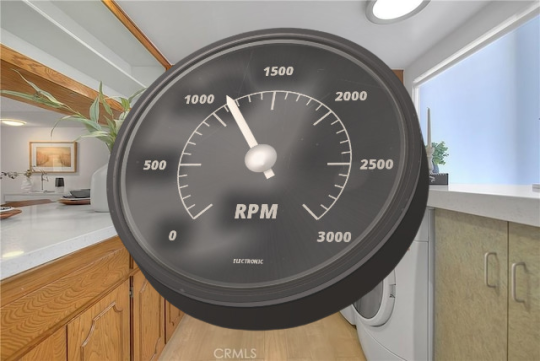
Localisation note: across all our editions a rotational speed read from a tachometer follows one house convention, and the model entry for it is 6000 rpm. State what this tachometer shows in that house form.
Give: 1150 rpm
